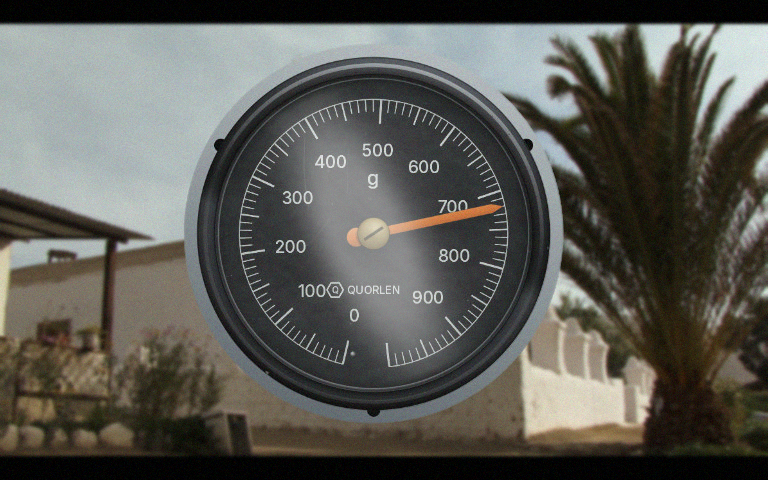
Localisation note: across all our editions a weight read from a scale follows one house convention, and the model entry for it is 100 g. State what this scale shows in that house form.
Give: 720 g
